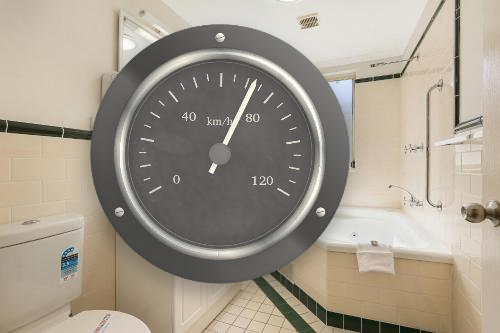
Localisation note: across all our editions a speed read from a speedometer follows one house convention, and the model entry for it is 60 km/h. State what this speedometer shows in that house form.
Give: 72.5 km/h
